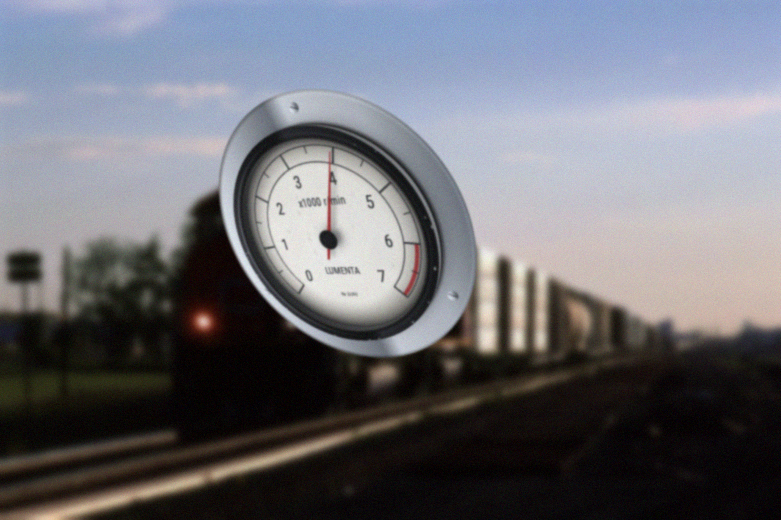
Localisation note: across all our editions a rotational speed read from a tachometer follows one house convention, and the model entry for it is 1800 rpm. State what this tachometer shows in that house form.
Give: 4000 rpm
